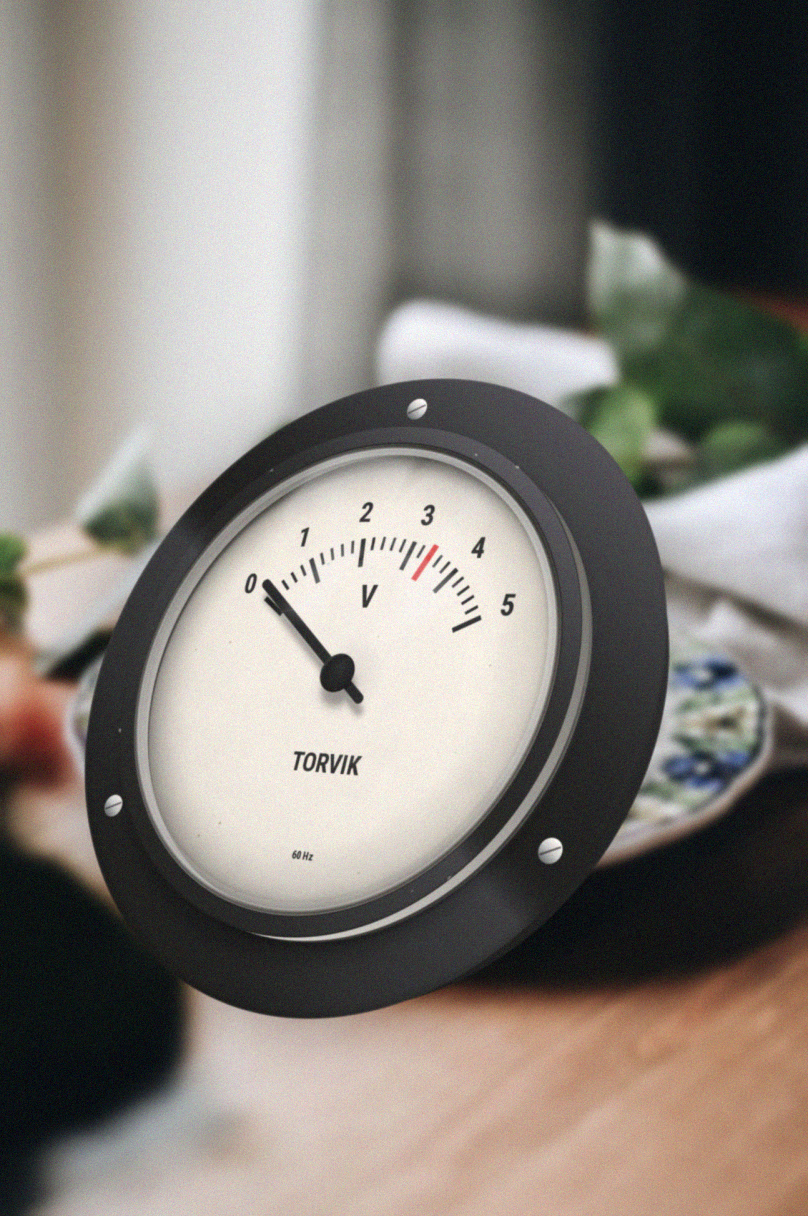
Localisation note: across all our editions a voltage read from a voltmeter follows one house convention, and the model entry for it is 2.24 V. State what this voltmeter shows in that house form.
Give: 0.2 V
